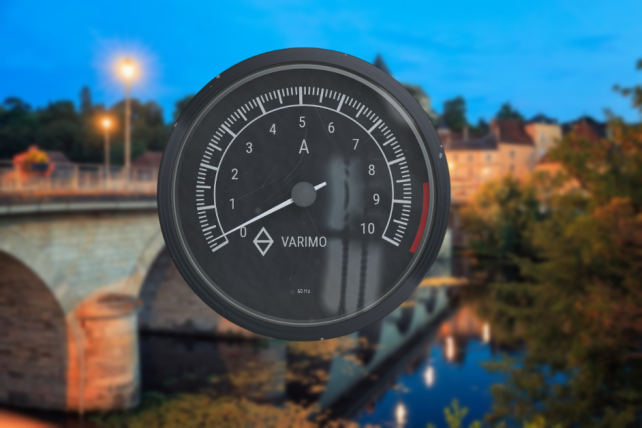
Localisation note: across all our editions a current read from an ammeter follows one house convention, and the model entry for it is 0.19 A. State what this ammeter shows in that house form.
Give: 0.2 A
